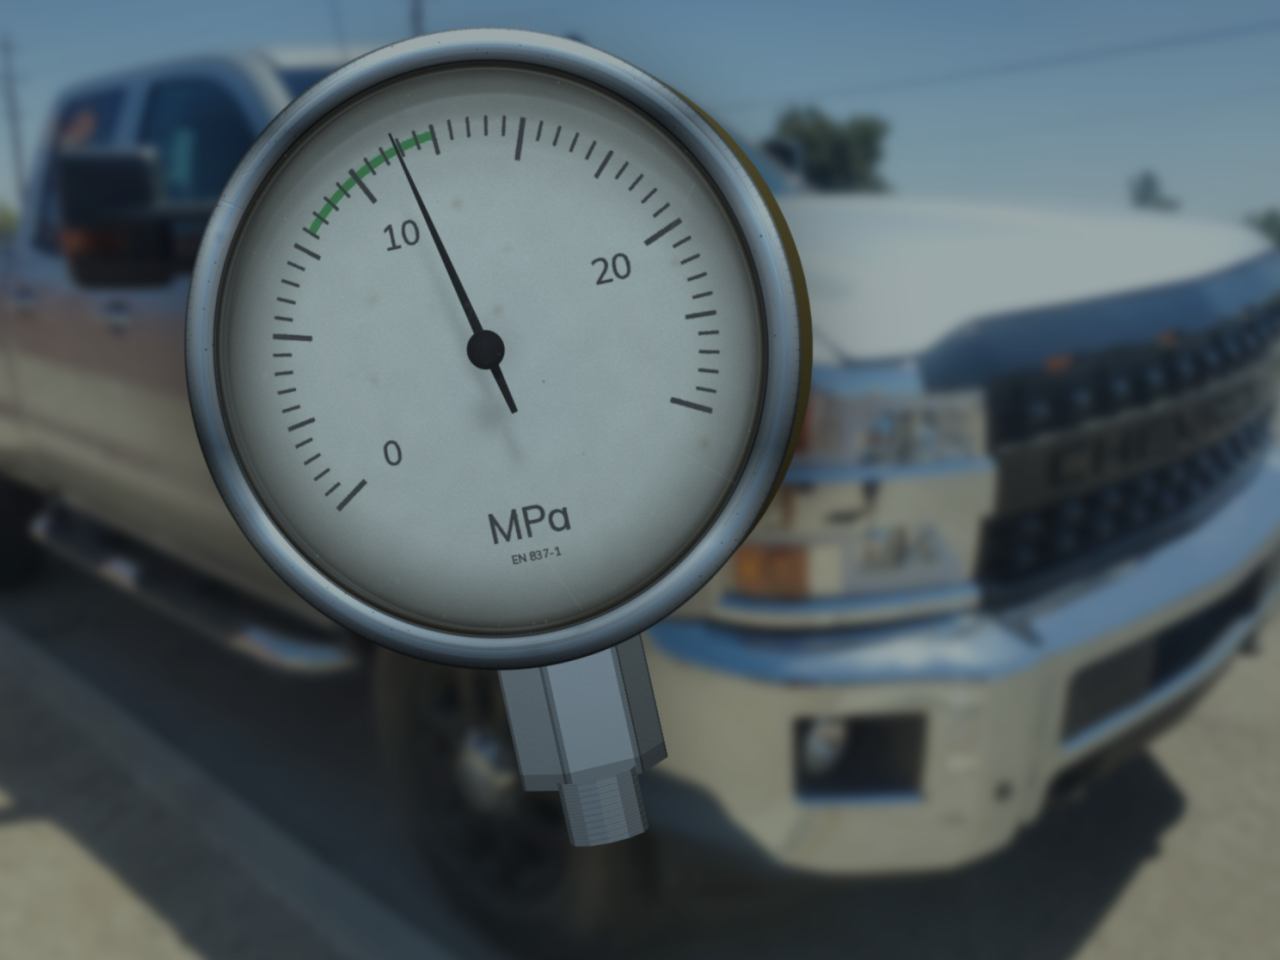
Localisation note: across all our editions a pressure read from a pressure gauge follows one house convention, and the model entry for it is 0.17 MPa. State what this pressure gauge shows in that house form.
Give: 11.5 MPa
